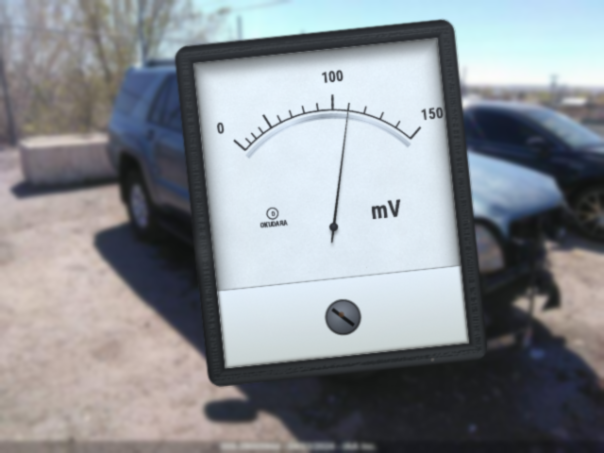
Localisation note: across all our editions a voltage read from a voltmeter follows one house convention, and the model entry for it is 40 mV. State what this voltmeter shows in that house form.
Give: 110 mV
